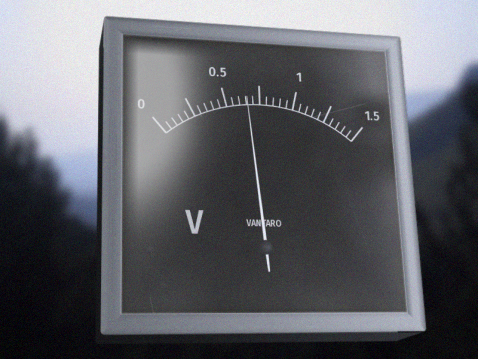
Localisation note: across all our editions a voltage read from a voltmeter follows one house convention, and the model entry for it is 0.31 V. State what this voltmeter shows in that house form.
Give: 0.65 V
